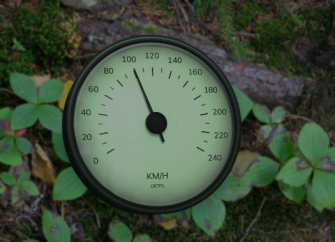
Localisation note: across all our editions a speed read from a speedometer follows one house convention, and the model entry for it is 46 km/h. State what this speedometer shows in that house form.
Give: 100 km/h
